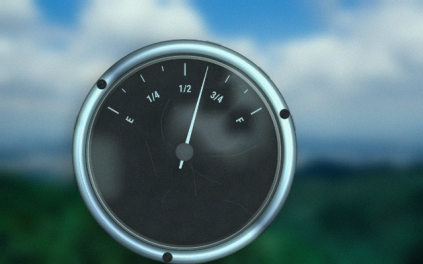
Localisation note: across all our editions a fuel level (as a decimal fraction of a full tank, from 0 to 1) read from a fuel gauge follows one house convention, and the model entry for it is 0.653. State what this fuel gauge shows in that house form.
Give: 0.625
